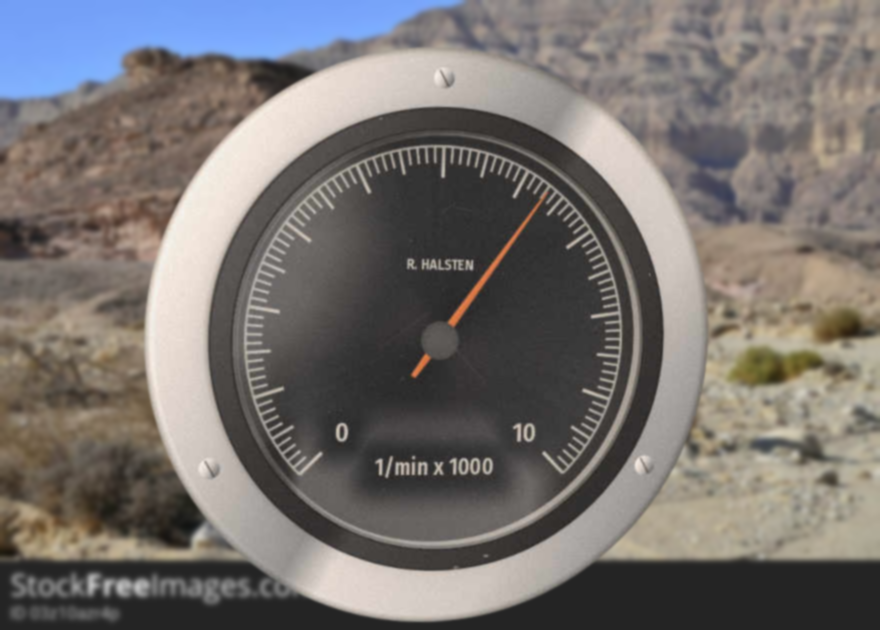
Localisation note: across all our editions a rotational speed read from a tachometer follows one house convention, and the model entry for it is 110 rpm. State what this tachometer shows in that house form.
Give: 6300 rpm
